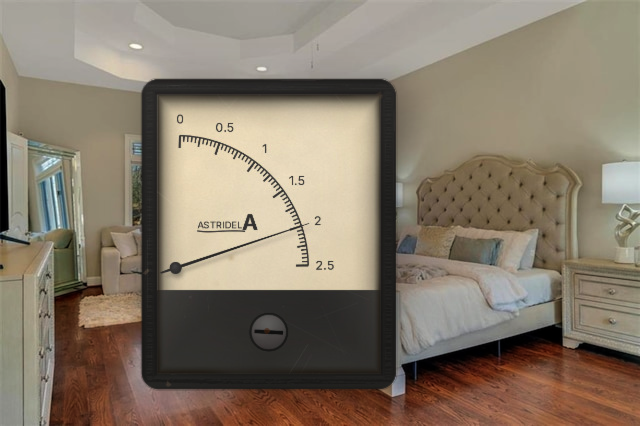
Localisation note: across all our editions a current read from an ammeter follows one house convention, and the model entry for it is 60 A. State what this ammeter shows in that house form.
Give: 2 A
